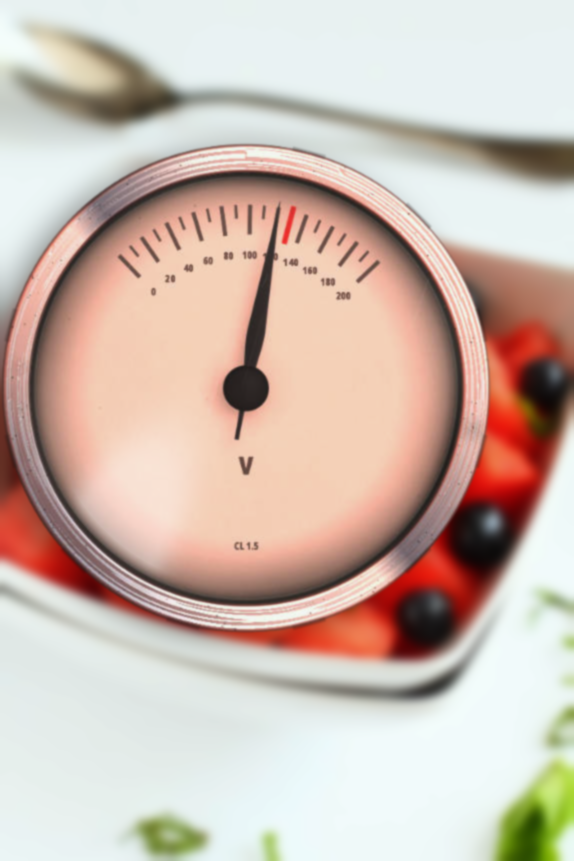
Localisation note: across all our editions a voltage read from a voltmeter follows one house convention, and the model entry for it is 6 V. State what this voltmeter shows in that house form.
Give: 120 V
